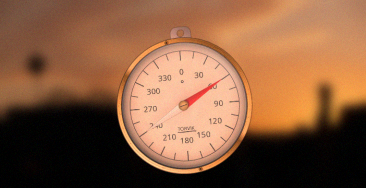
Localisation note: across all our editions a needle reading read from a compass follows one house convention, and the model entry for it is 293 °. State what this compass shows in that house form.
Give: 60 °
